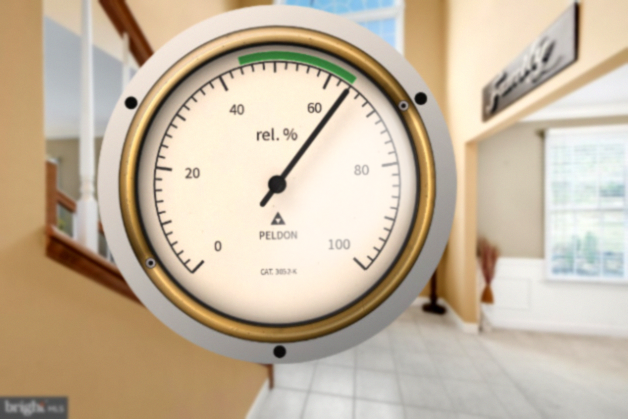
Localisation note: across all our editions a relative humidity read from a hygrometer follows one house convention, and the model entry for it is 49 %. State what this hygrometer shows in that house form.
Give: 64 %
